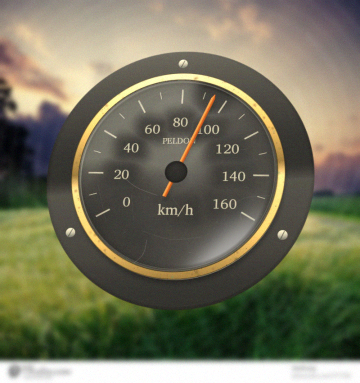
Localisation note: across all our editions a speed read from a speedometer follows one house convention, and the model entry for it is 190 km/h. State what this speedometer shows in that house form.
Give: 95 km/h
